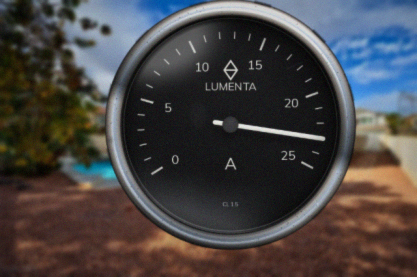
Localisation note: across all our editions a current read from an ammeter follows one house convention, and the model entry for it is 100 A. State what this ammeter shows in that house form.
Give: 23 A
